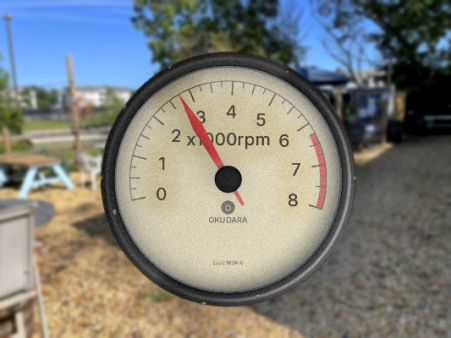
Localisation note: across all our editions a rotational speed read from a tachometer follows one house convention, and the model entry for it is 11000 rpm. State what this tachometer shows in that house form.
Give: 2750 rpm
